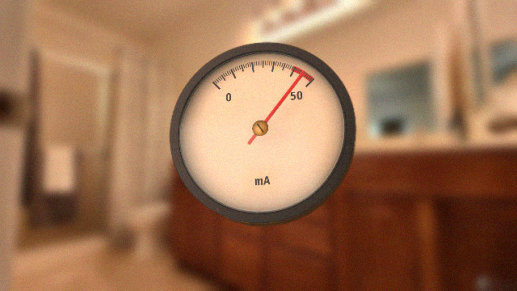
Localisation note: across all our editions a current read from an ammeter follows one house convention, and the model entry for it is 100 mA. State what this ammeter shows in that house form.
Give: 45 mA
